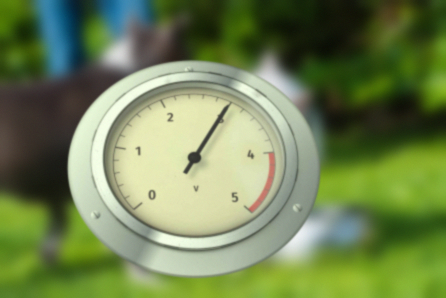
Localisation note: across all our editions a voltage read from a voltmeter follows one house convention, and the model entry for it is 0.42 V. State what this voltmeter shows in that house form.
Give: 3 V
